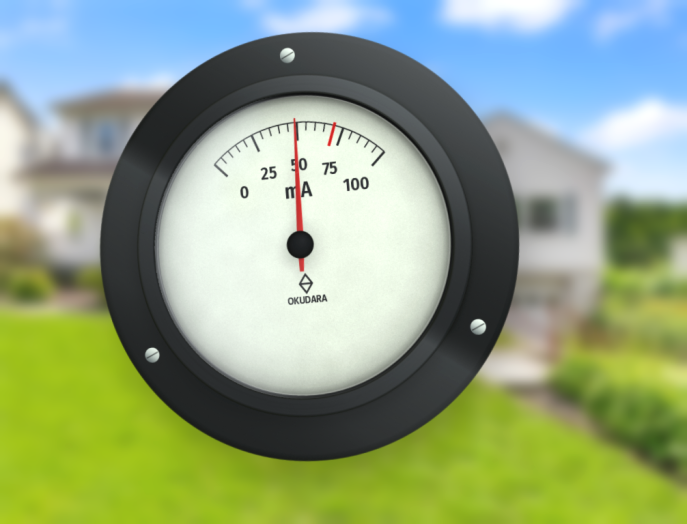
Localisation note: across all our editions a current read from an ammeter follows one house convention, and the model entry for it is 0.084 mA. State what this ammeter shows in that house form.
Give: 50 mA
